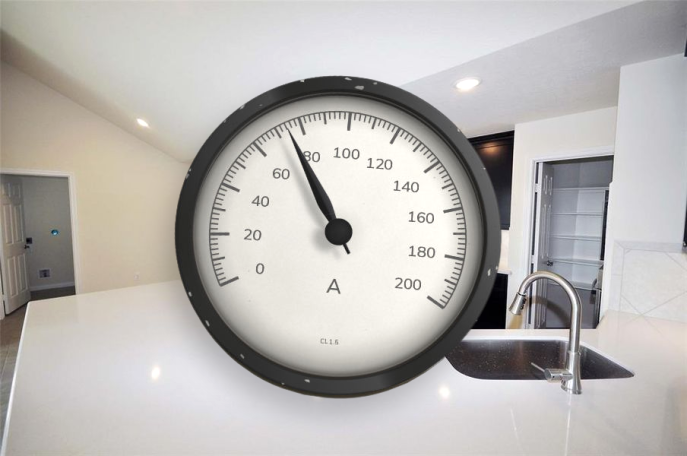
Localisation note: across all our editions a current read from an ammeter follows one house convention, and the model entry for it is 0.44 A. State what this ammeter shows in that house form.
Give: 74 A
